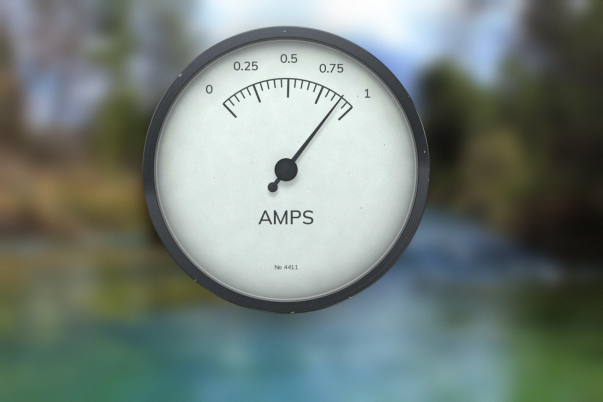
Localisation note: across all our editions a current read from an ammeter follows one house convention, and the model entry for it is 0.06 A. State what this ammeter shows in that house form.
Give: 0.9 A
